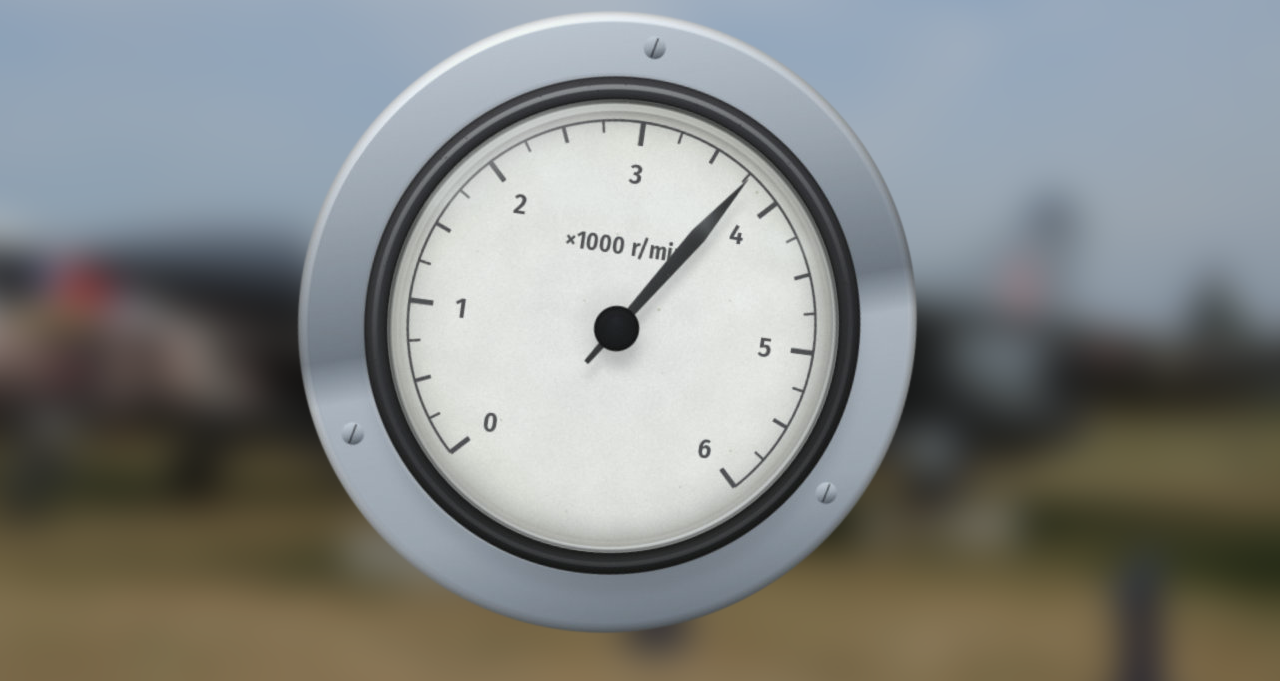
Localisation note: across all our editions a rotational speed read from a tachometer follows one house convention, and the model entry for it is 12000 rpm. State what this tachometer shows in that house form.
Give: 3750 rpm
